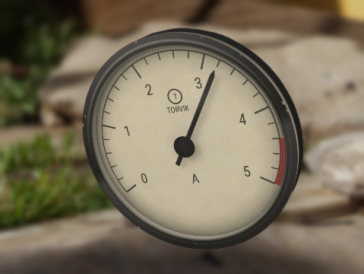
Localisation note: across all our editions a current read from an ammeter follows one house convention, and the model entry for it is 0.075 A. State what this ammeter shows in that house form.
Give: 3.2 A
